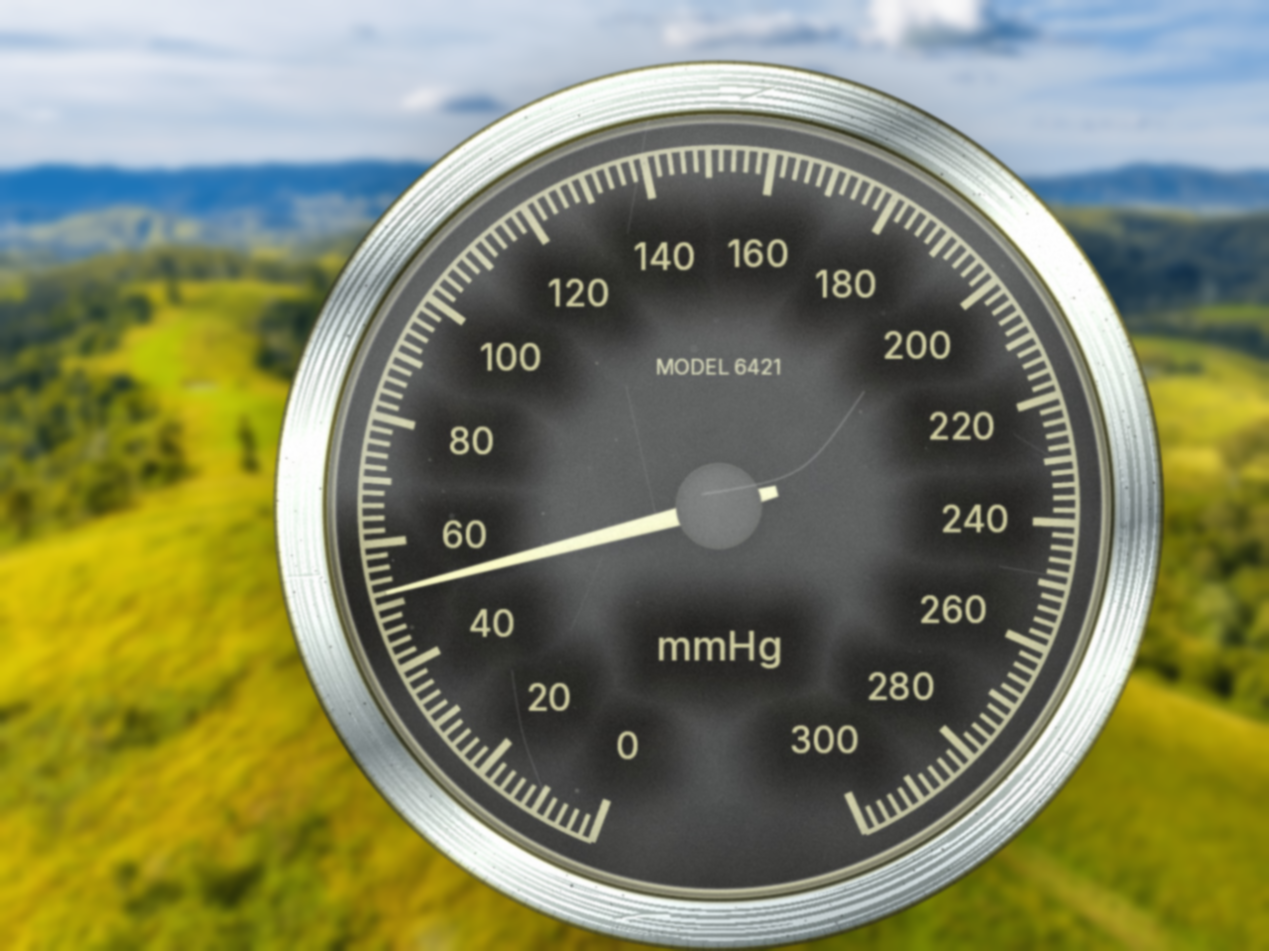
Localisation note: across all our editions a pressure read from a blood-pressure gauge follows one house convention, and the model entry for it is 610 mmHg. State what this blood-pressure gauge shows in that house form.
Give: 52 mmHg
